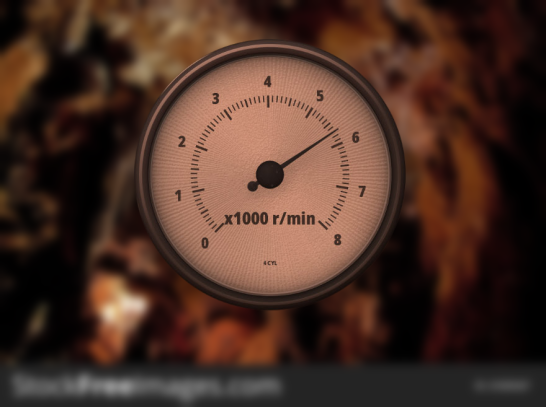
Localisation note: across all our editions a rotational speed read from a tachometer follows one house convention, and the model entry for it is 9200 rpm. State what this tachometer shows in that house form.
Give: 5700 rpm
